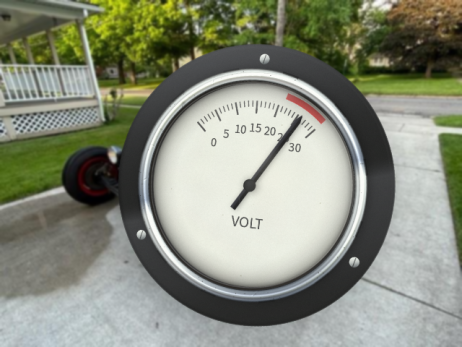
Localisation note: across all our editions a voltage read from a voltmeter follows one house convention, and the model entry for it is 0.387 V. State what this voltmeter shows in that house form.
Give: 26 V
